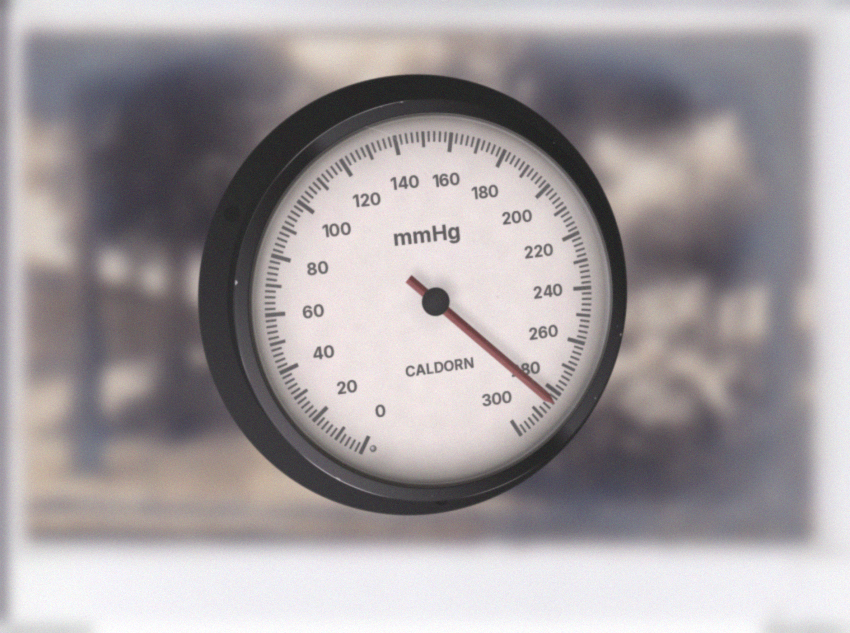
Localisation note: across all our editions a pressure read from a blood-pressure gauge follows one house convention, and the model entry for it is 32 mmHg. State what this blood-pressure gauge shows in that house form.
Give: 284 mmHg
